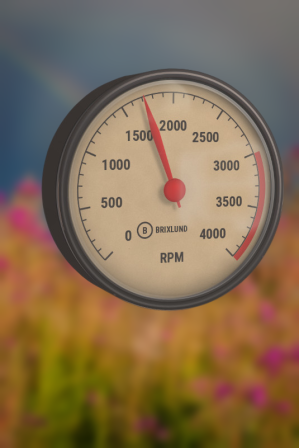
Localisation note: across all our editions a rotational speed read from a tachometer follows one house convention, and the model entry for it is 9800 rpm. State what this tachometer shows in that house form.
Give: 1700 rpm
